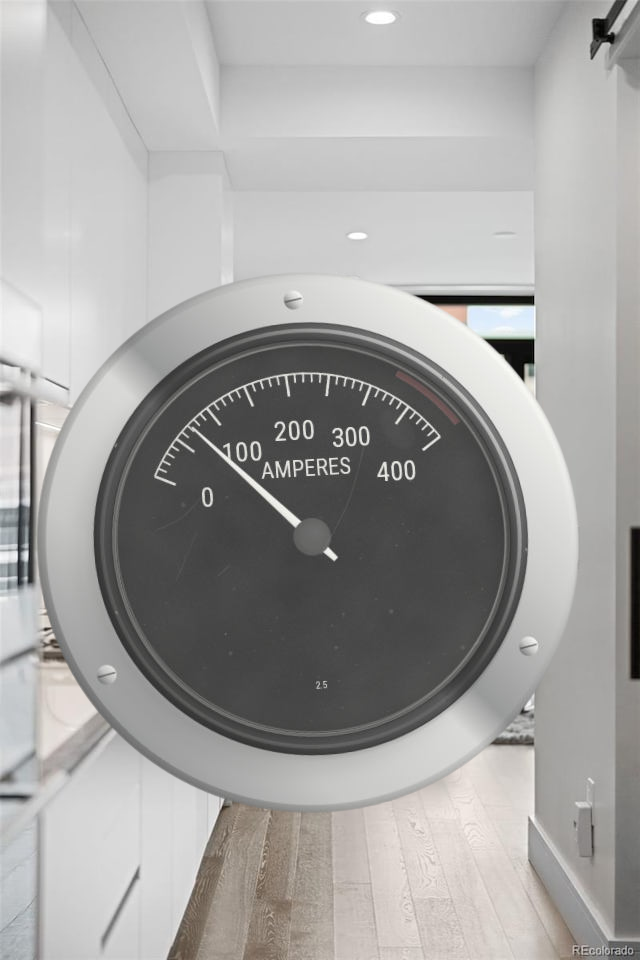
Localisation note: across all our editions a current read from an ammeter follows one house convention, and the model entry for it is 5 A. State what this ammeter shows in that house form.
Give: 70 A
